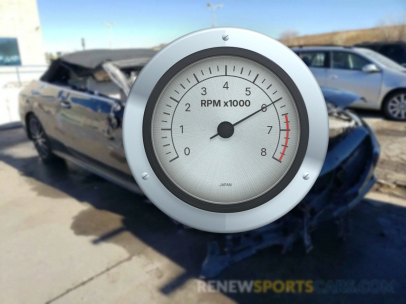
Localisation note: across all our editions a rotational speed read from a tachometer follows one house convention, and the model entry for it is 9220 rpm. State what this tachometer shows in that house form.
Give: 6000 rpm
